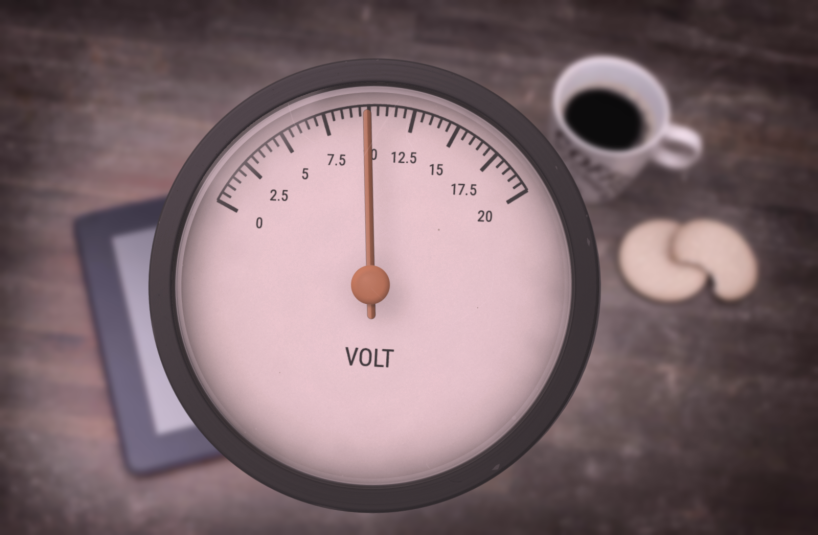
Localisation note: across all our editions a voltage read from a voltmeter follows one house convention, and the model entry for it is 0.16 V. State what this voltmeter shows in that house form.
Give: 10 V
